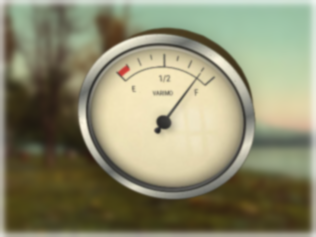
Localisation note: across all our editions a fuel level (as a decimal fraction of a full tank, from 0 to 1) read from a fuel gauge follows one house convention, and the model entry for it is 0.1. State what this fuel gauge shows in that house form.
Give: 0.875
